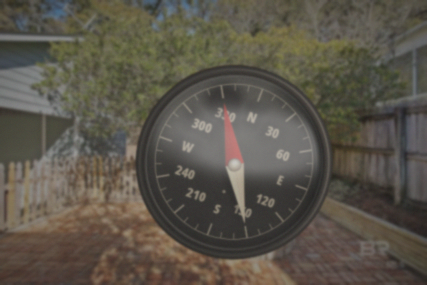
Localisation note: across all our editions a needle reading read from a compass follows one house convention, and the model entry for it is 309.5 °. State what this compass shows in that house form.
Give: 330 °
